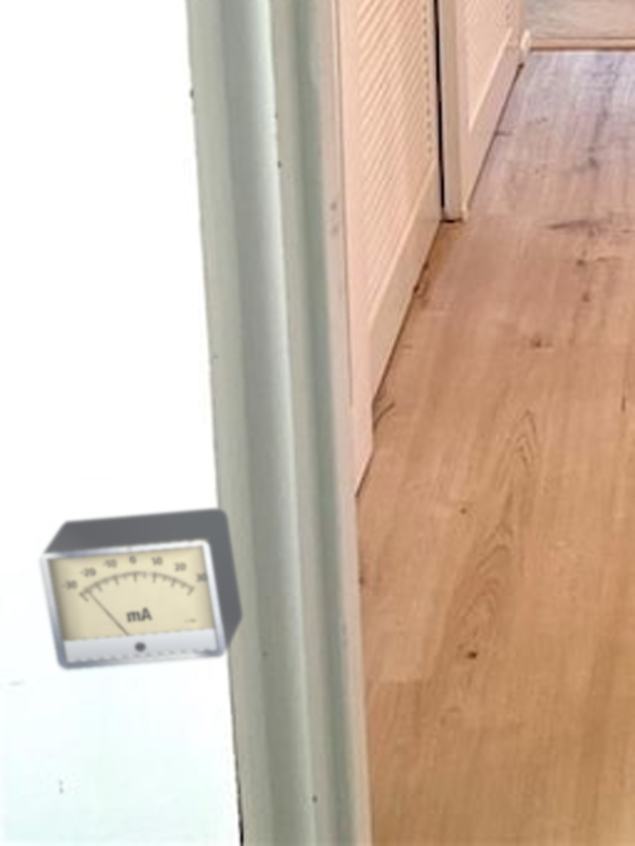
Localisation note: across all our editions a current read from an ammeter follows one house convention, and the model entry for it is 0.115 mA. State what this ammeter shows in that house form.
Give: -25 mA
